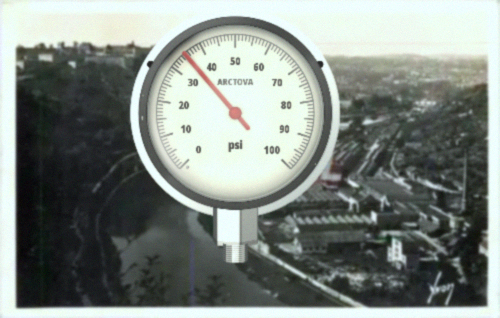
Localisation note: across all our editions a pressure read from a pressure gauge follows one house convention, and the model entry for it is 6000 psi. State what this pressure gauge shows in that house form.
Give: 35 psi
